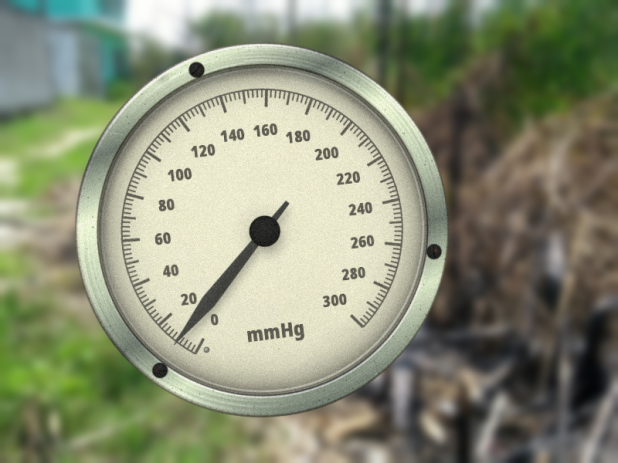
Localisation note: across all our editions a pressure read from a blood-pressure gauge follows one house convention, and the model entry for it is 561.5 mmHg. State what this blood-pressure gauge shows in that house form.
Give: 10 mmHg
